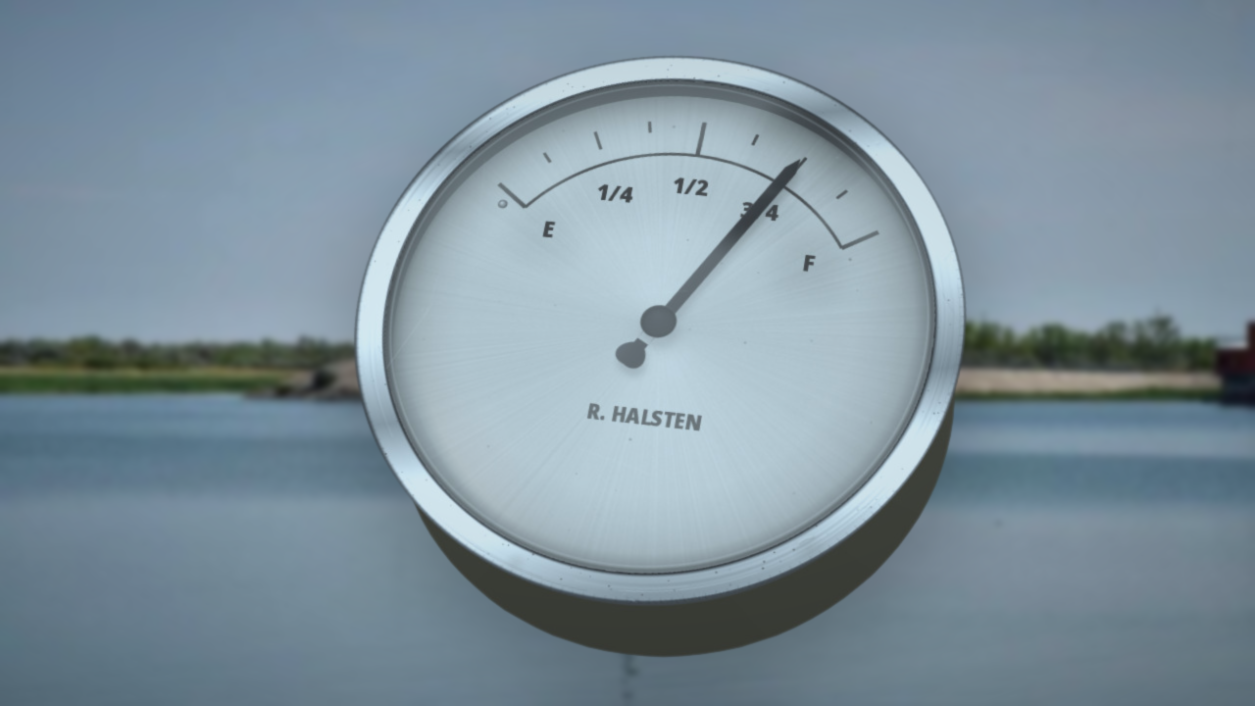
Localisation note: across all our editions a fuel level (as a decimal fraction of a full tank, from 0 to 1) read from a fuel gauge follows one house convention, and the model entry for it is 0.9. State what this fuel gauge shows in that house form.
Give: 0.75
